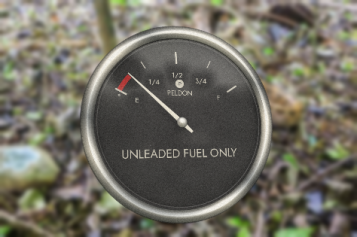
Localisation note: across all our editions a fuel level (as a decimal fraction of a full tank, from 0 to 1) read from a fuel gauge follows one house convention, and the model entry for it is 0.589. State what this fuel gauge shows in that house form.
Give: 0.125
